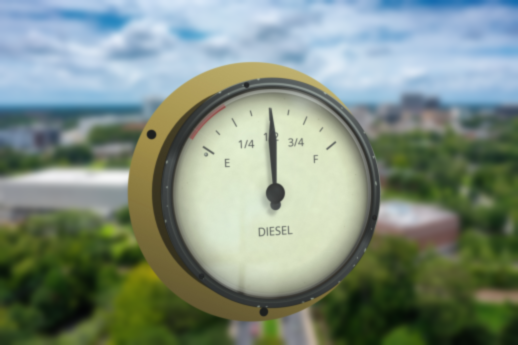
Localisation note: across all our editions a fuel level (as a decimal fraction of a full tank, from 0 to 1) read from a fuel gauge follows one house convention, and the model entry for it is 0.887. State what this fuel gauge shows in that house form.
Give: 0.5
